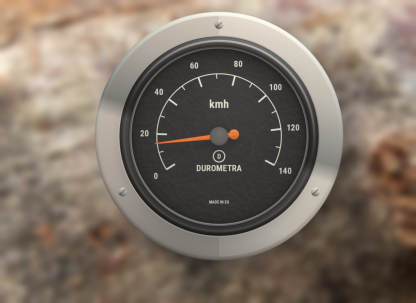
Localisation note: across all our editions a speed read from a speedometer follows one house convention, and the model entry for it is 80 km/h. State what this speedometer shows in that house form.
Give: 15 km/h
